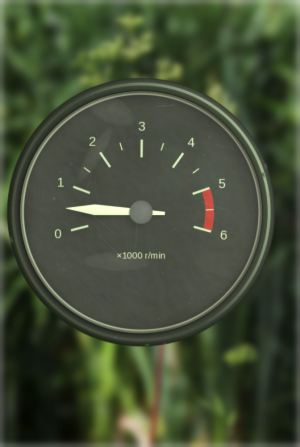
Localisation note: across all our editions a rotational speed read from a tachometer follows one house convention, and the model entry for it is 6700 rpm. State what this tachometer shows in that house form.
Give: 500 rpm
